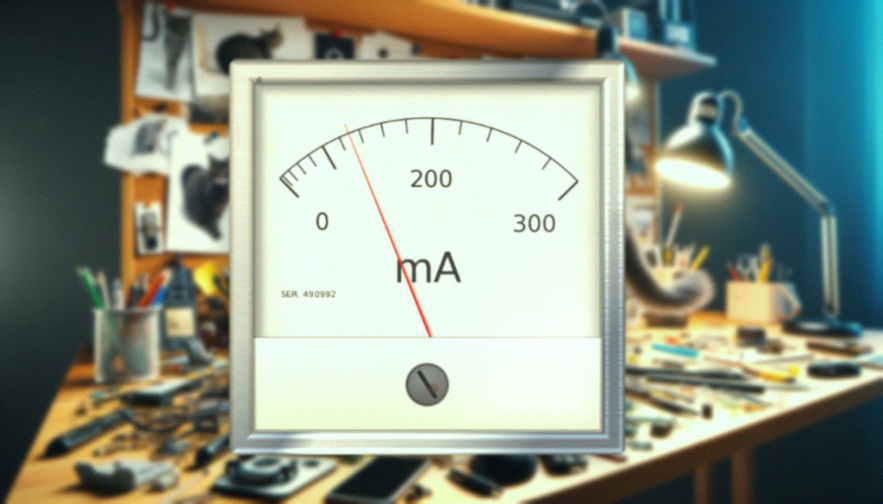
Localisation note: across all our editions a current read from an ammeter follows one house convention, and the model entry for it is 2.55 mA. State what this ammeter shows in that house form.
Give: 130 mA
